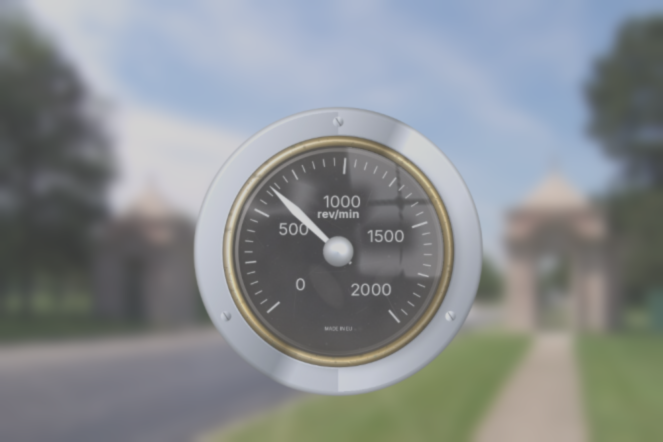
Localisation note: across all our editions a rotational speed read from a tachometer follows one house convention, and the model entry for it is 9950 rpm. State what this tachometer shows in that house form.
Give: 625 rpm
